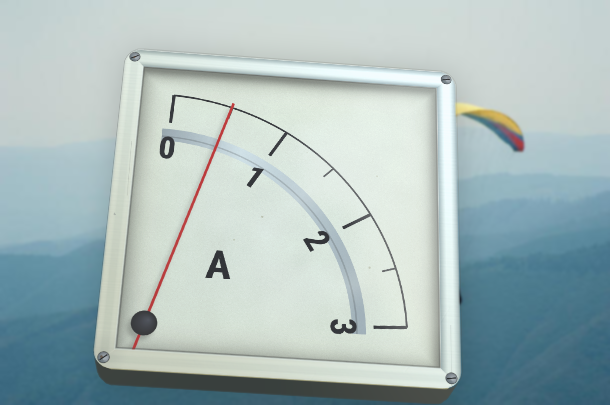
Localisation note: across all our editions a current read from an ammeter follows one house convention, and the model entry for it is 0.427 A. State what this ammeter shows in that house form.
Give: 0.5 A
